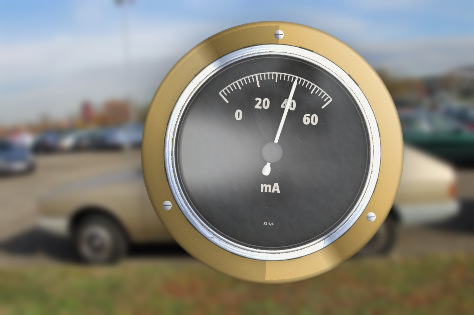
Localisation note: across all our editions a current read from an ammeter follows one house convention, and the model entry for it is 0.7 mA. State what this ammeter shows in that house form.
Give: 40 mA
